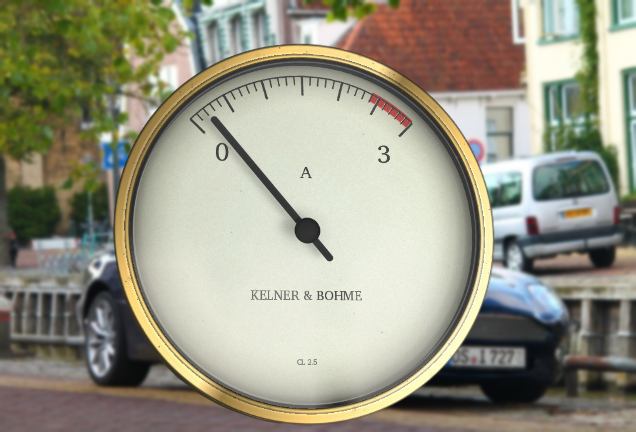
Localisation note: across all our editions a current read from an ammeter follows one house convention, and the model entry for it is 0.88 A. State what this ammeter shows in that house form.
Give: 0.2 A
